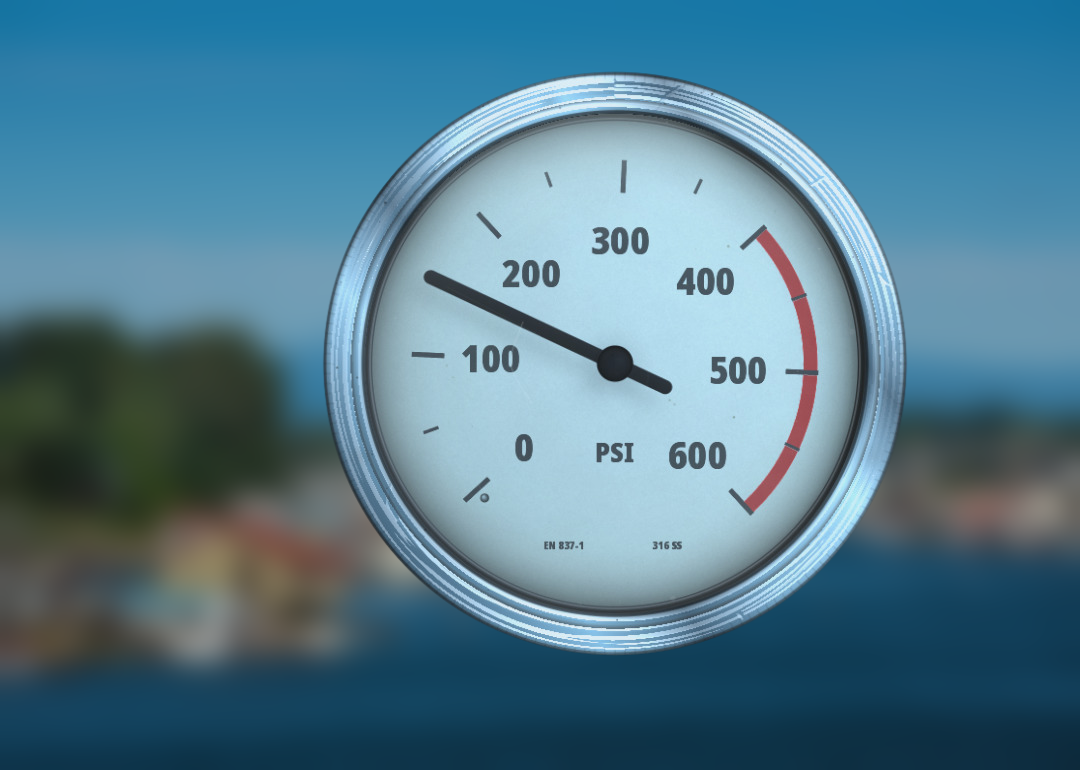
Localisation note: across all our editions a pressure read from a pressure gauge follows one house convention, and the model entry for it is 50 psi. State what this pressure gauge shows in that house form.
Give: 150 psi
